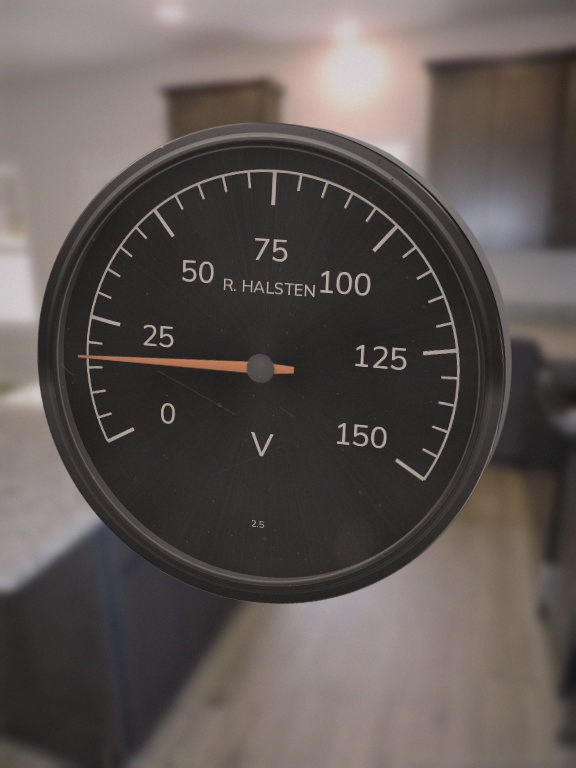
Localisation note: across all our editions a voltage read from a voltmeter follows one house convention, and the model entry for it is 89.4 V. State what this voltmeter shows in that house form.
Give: 17.5 V
